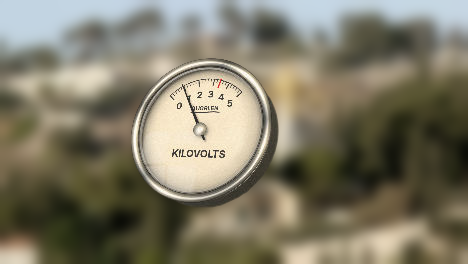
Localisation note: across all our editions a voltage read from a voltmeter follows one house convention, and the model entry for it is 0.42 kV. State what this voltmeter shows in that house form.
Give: 1 kV
